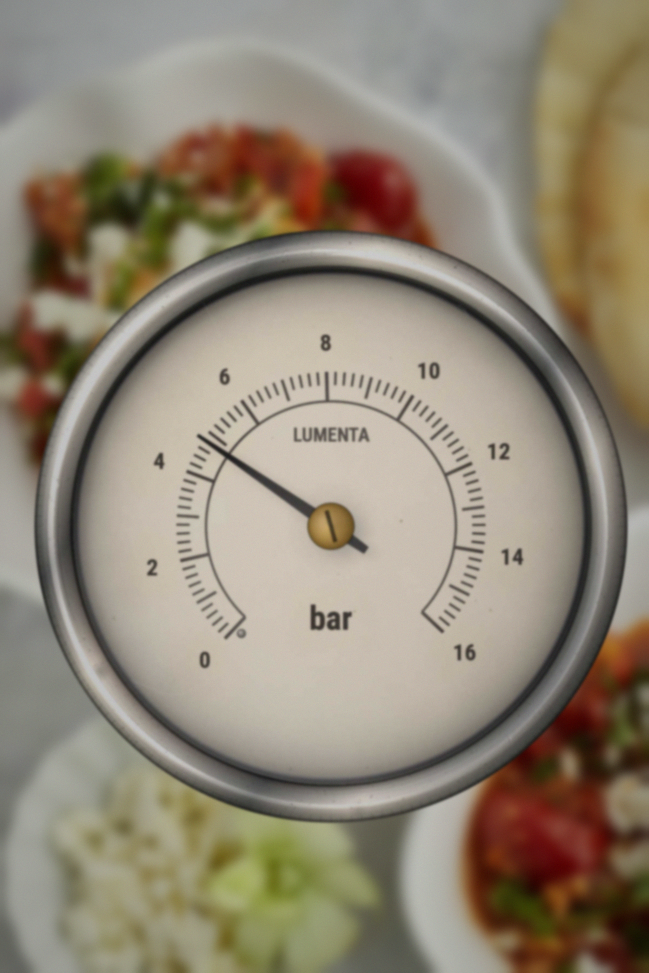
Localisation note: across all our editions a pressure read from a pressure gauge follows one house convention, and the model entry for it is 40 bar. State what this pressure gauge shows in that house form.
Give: 4.8 bar
